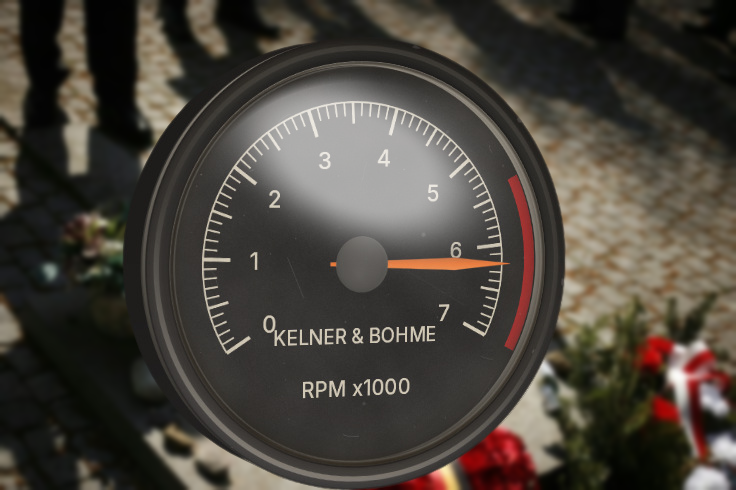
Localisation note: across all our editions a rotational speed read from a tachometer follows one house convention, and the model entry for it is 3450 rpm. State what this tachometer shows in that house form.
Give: 6200 rpm
